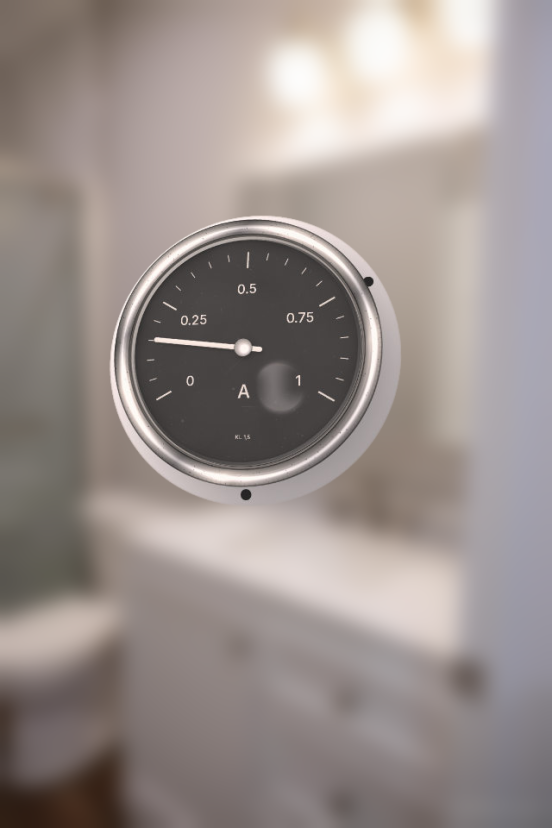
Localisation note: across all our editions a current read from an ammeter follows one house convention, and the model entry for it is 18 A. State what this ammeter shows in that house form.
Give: 0.15 A
